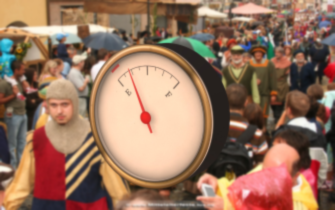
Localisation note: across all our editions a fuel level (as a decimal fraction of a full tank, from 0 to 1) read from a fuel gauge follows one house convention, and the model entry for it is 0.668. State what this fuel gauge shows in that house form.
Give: 0.25
